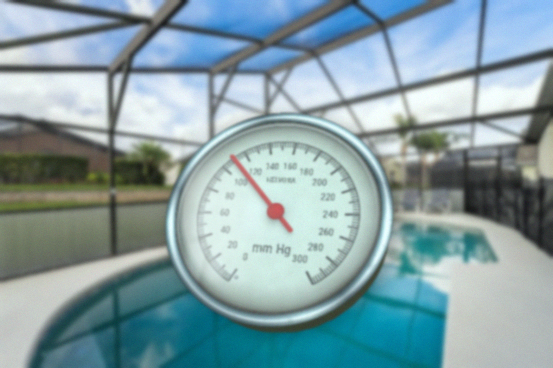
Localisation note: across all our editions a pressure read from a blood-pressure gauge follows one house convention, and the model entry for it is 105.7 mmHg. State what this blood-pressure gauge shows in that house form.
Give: 110 mmHg
